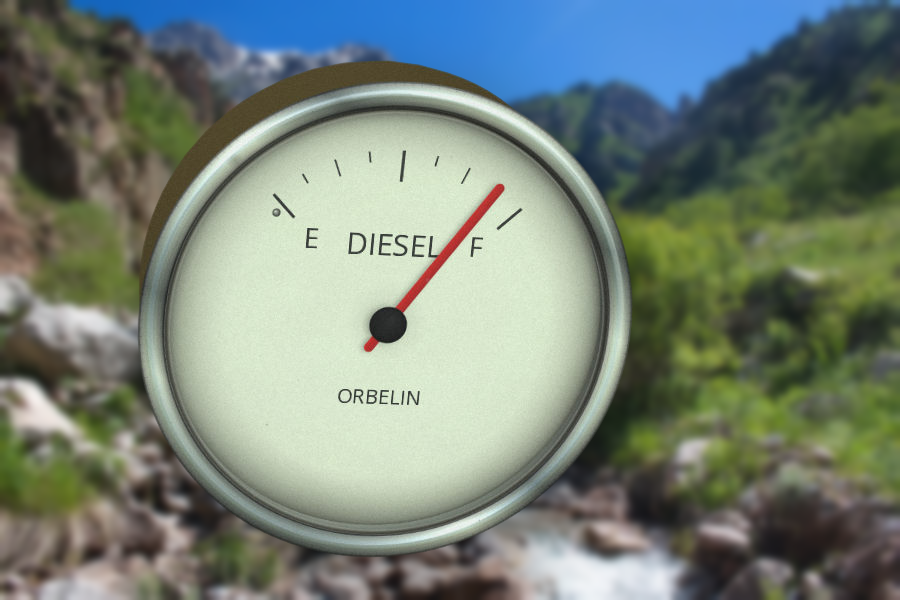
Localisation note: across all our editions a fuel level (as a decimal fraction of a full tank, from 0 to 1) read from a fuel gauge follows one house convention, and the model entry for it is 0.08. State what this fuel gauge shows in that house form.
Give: 0.875
